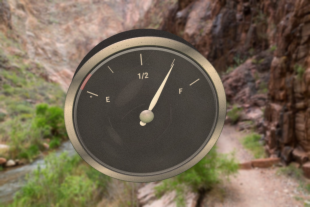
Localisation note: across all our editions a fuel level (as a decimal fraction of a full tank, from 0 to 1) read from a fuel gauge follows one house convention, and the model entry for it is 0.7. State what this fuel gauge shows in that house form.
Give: 0.75
